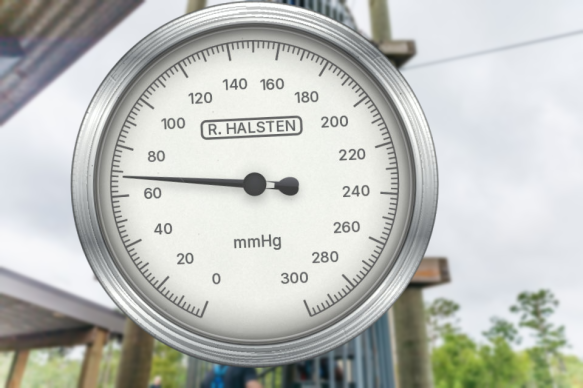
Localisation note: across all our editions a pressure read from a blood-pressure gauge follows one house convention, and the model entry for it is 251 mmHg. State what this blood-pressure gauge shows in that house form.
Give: 68 mmHg
